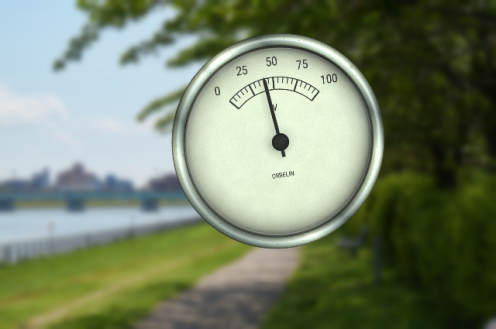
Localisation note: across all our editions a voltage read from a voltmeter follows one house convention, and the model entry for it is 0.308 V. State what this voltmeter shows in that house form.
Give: 40 V
